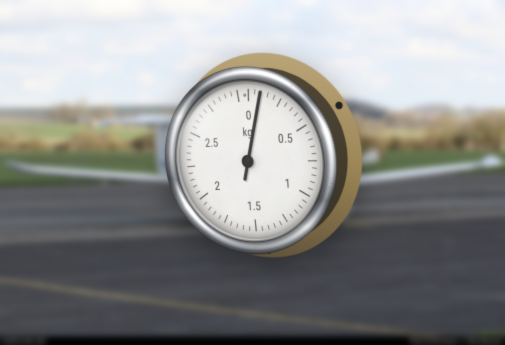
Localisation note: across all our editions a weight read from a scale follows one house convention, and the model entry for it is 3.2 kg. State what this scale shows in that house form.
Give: 0.1 kg
